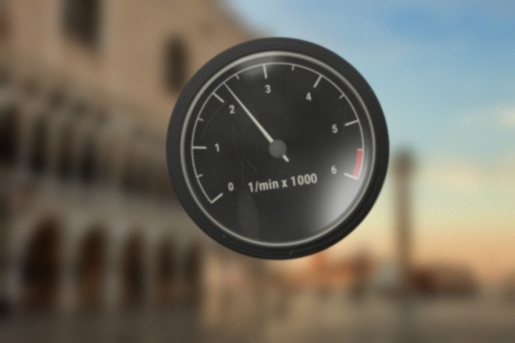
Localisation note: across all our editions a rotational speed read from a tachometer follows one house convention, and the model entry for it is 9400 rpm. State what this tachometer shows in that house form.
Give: 2250 rpm
